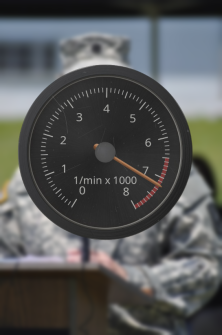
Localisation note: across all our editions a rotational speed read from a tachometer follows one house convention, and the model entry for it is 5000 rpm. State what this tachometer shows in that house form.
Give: 7200 rpm
